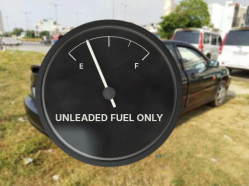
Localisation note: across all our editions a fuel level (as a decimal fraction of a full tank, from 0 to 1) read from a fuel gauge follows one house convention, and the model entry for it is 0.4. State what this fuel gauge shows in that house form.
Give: 0.25
